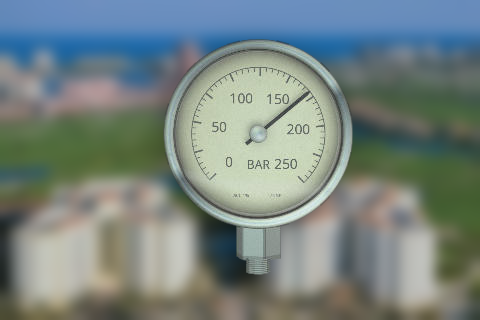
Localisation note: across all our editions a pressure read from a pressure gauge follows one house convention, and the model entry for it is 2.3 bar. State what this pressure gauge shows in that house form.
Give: 170 bar
